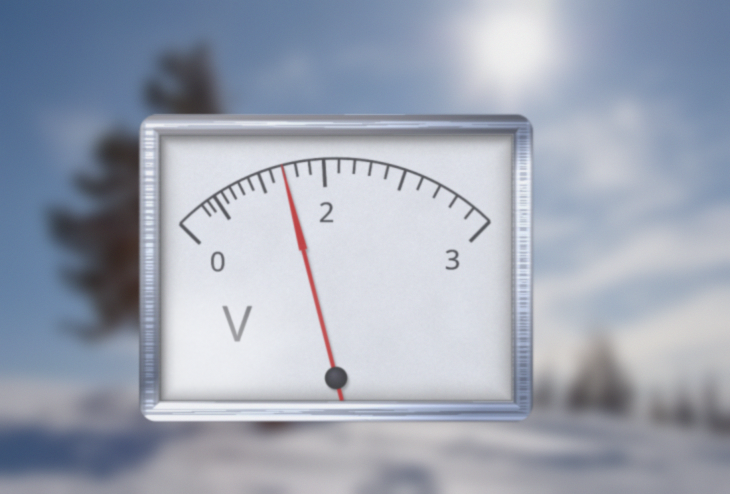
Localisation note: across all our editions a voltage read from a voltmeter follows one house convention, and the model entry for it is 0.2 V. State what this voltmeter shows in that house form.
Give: 1.7 V
